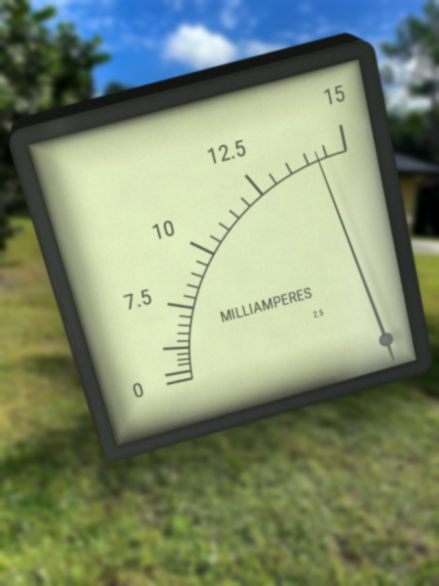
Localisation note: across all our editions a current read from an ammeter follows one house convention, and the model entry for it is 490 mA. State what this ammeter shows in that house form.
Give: 14.25 mA
